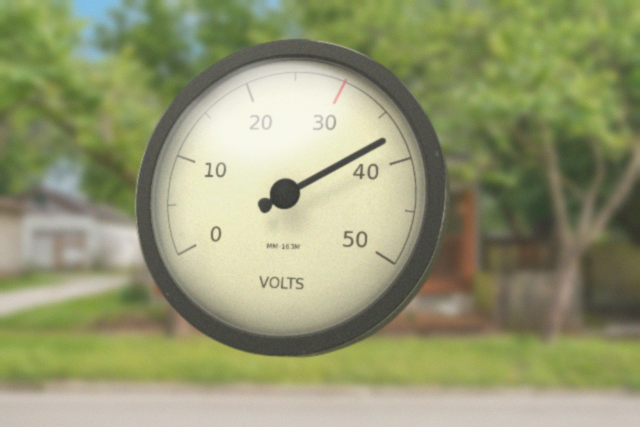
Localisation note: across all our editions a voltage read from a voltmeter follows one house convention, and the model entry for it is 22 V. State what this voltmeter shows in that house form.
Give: 37.5 V
